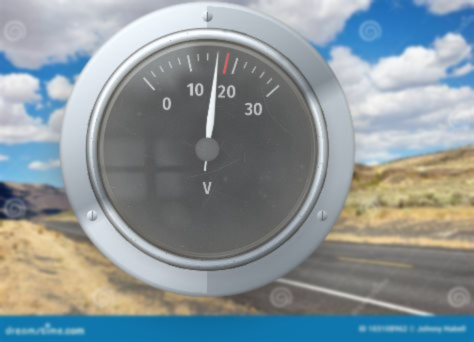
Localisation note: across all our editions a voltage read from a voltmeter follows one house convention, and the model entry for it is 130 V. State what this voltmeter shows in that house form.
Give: 16 V
